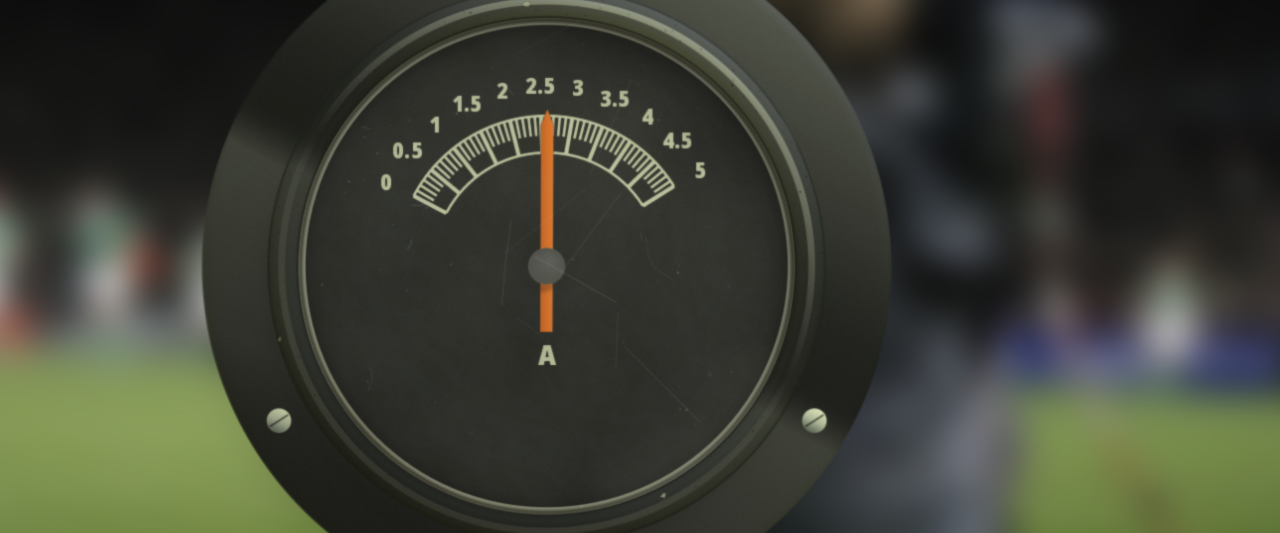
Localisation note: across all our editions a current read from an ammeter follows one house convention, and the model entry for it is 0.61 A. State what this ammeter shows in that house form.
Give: 2.6 A
